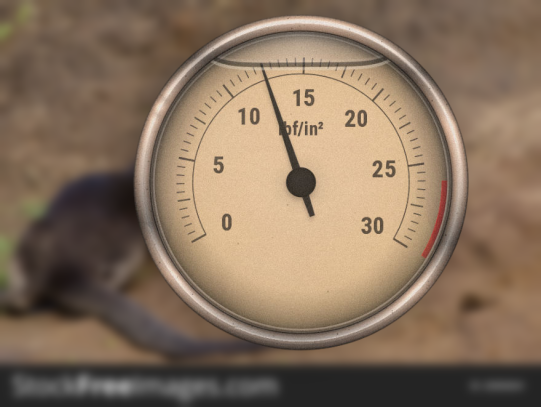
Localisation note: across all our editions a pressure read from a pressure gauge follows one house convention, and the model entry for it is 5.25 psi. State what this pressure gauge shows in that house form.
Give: 12.5 psi
